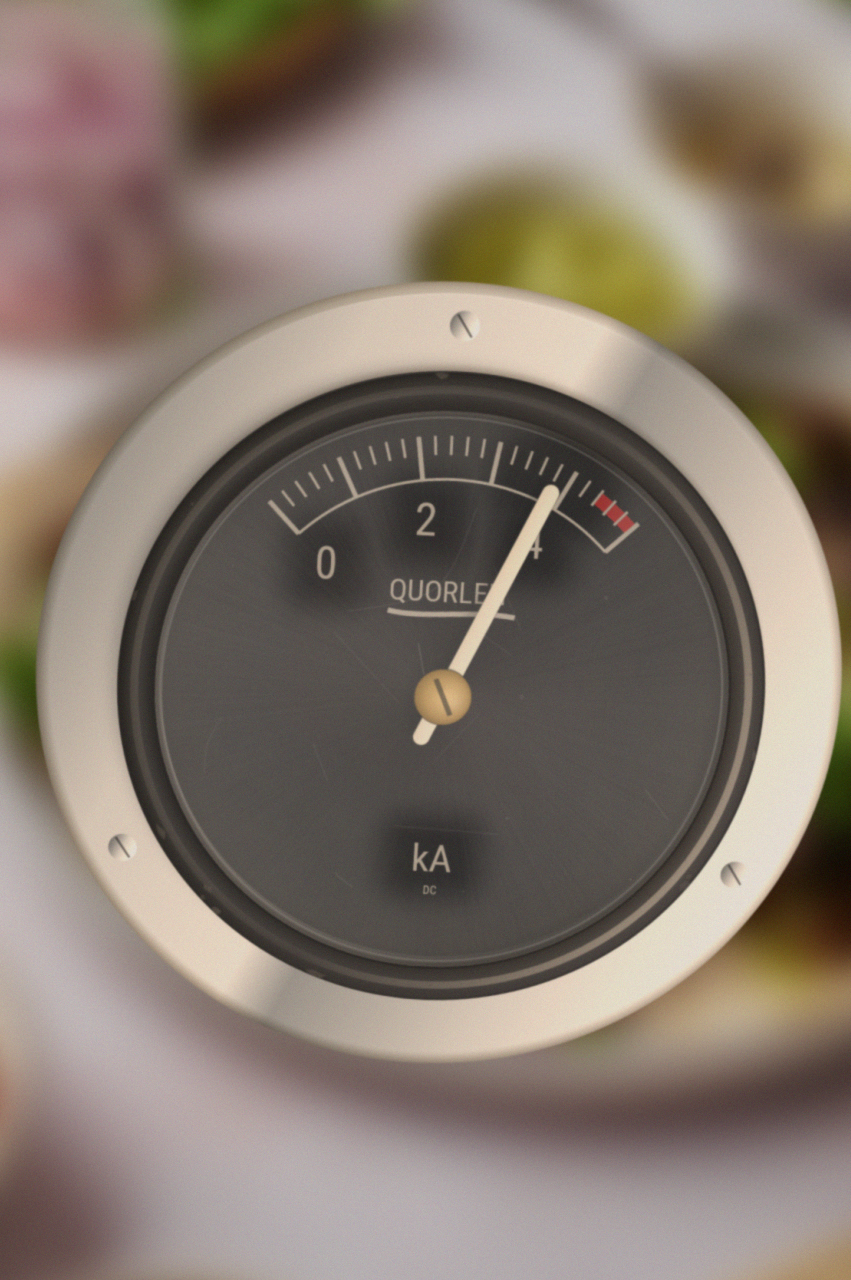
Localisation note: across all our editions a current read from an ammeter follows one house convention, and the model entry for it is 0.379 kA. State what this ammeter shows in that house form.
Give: 3.8 kA
